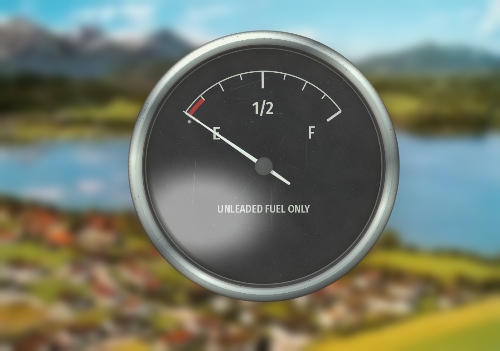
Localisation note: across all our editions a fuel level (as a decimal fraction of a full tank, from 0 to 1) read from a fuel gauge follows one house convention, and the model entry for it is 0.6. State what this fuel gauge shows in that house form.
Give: 0
